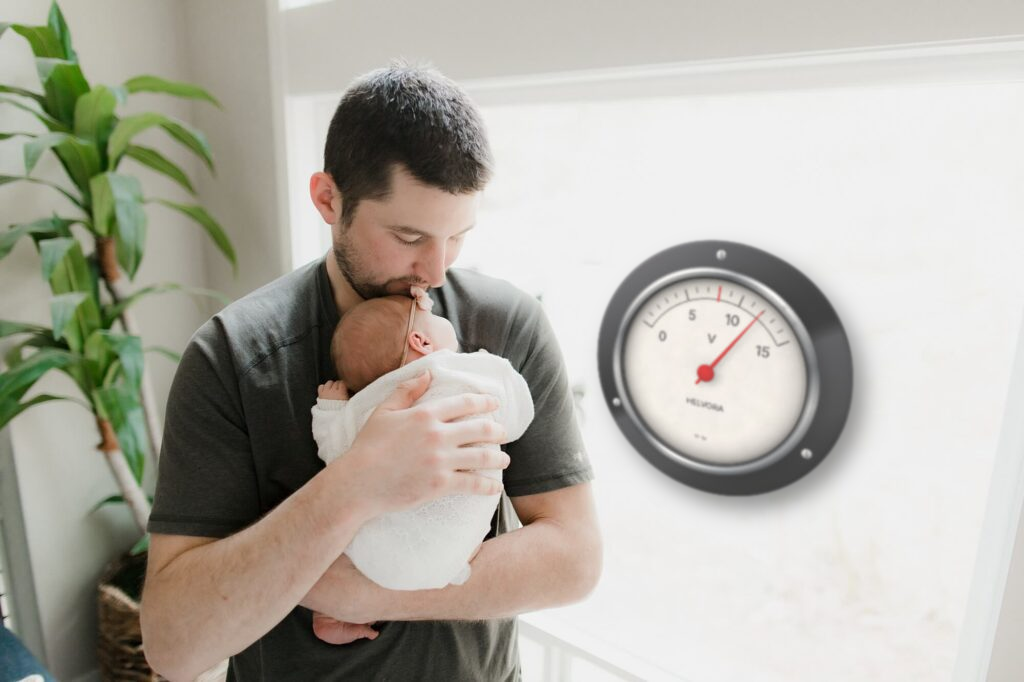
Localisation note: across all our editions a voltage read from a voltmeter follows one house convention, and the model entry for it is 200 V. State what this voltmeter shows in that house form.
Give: 12 V
